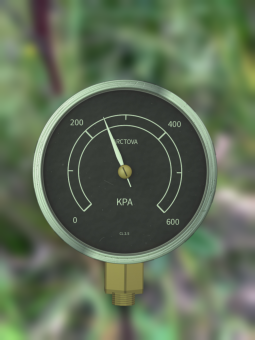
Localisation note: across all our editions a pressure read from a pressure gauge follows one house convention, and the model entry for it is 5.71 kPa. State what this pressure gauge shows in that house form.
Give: 250 kPa
